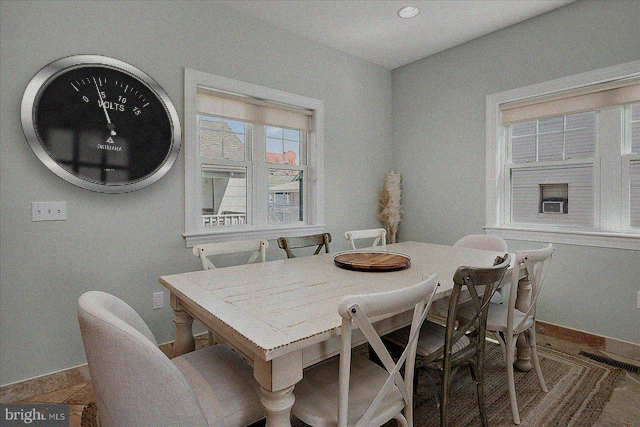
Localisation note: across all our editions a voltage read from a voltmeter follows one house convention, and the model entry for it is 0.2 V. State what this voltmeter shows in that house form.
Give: 4 V
